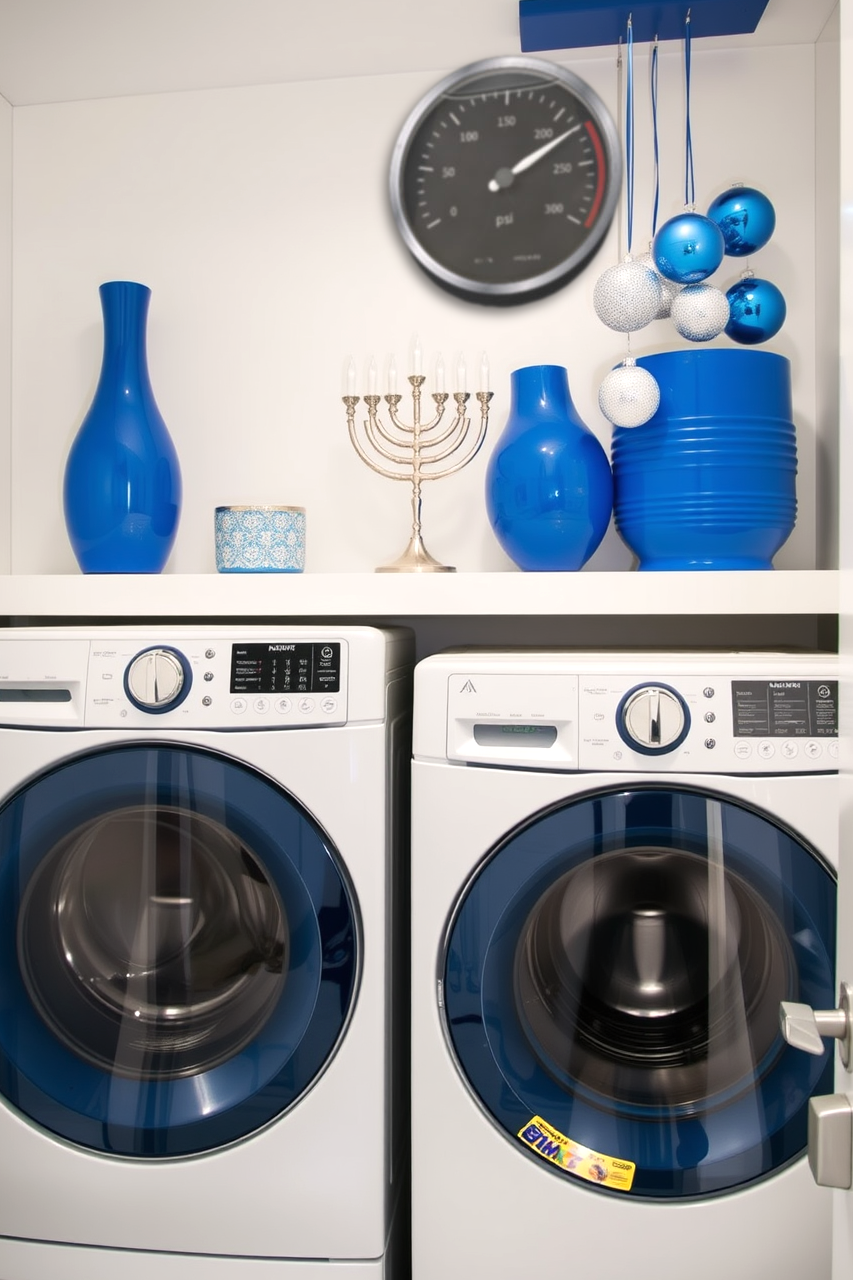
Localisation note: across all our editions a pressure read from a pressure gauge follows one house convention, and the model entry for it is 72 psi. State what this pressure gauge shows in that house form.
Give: 220 psi
